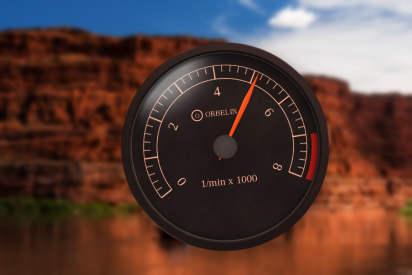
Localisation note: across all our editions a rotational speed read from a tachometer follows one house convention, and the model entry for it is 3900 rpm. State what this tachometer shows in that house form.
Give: 5100 rpm
